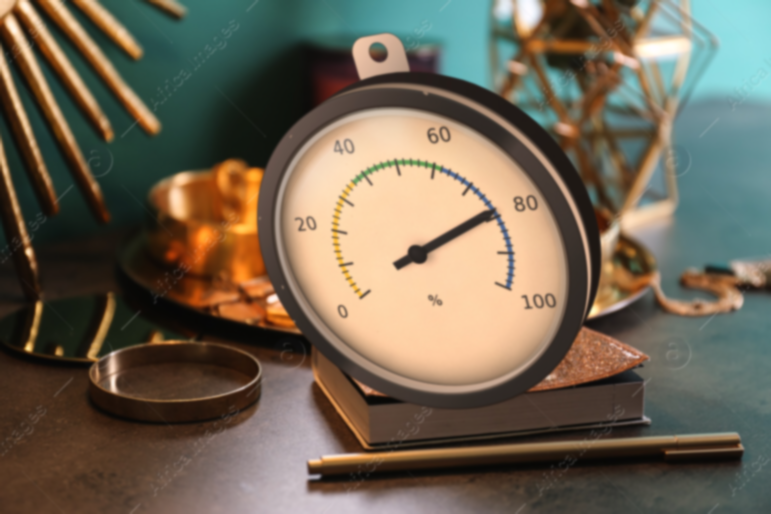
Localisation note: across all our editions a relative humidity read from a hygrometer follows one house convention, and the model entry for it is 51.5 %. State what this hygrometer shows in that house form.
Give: 78 %
